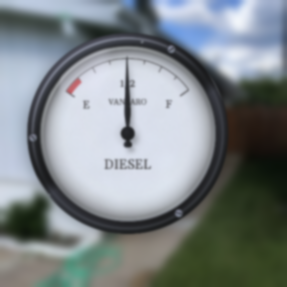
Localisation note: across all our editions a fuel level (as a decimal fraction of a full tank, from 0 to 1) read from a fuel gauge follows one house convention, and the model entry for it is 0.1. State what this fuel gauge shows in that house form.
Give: 0.5
